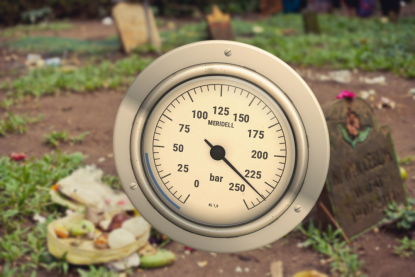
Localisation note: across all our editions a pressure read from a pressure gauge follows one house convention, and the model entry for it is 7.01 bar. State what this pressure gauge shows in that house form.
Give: 235 bar
